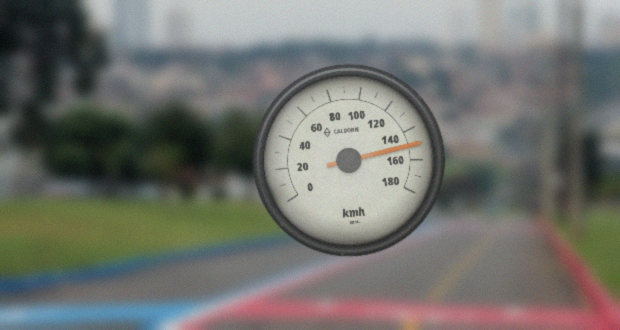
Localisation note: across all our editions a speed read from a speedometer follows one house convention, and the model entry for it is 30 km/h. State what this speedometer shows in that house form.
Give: 150 km/h
